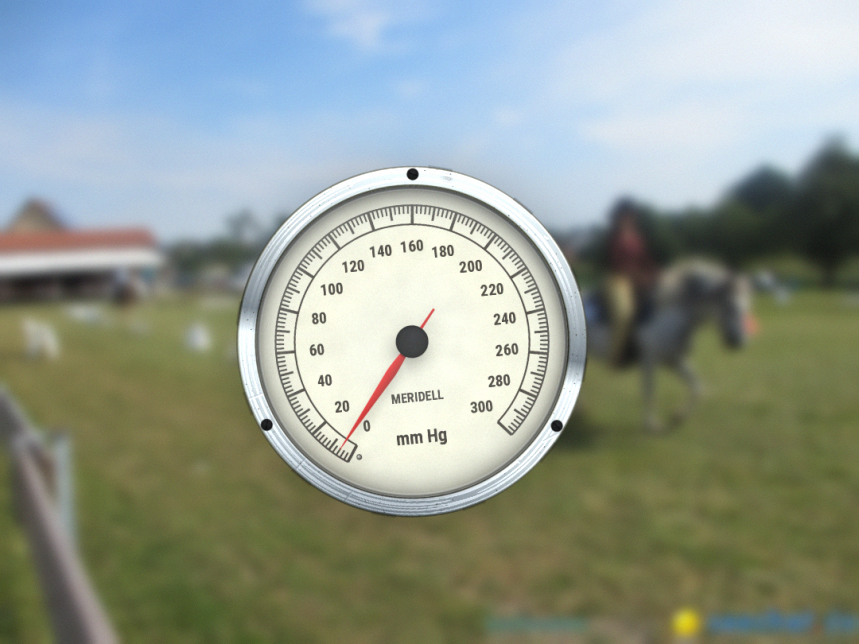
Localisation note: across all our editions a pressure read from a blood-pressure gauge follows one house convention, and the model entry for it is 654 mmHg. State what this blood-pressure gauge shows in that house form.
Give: 6 mmHg
